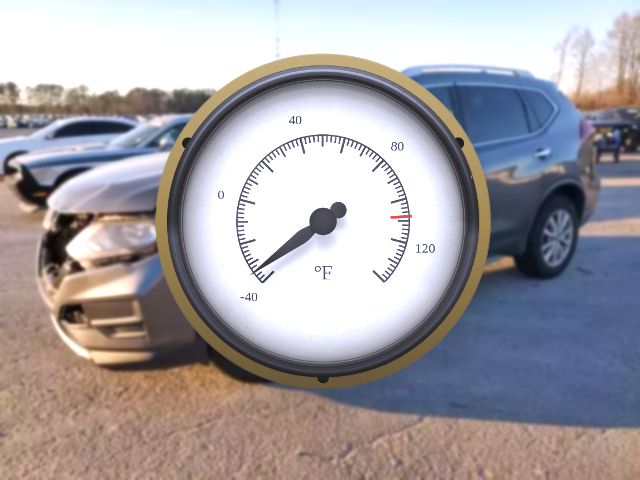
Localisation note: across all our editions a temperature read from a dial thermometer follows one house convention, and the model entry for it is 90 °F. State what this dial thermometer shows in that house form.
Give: -34 °F
